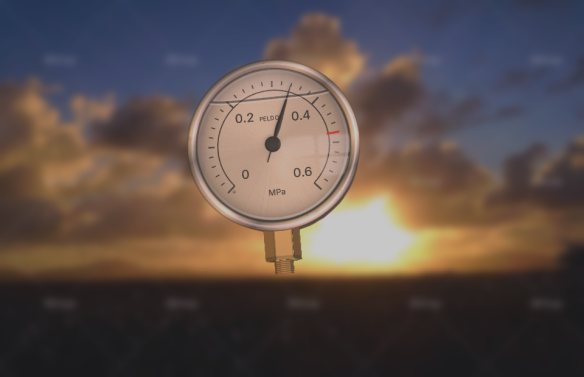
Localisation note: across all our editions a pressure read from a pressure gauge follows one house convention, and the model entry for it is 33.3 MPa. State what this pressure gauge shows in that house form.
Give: 0.34 MPa
